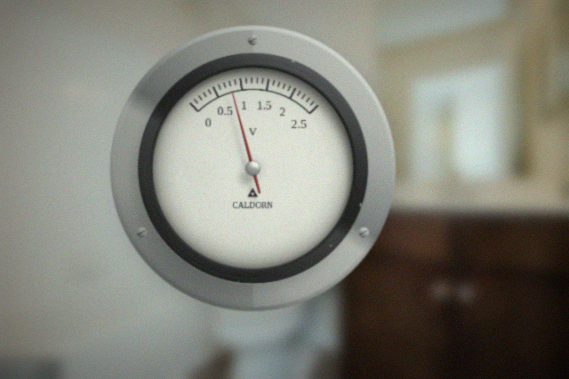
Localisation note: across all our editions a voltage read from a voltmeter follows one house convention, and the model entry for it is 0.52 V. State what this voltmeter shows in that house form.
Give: 0.8 V
